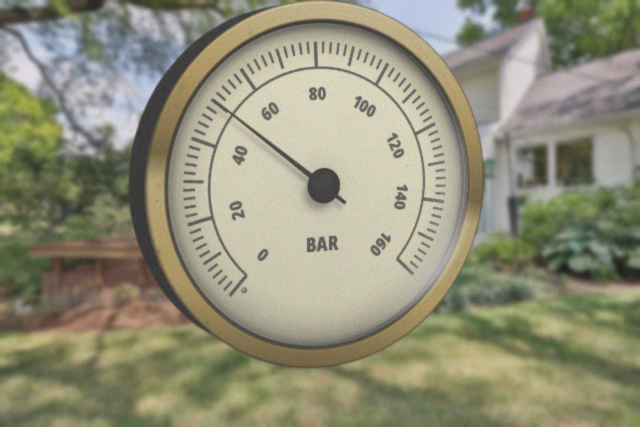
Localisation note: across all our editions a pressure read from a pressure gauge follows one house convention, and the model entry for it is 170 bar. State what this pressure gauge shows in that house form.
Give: 50 bar
